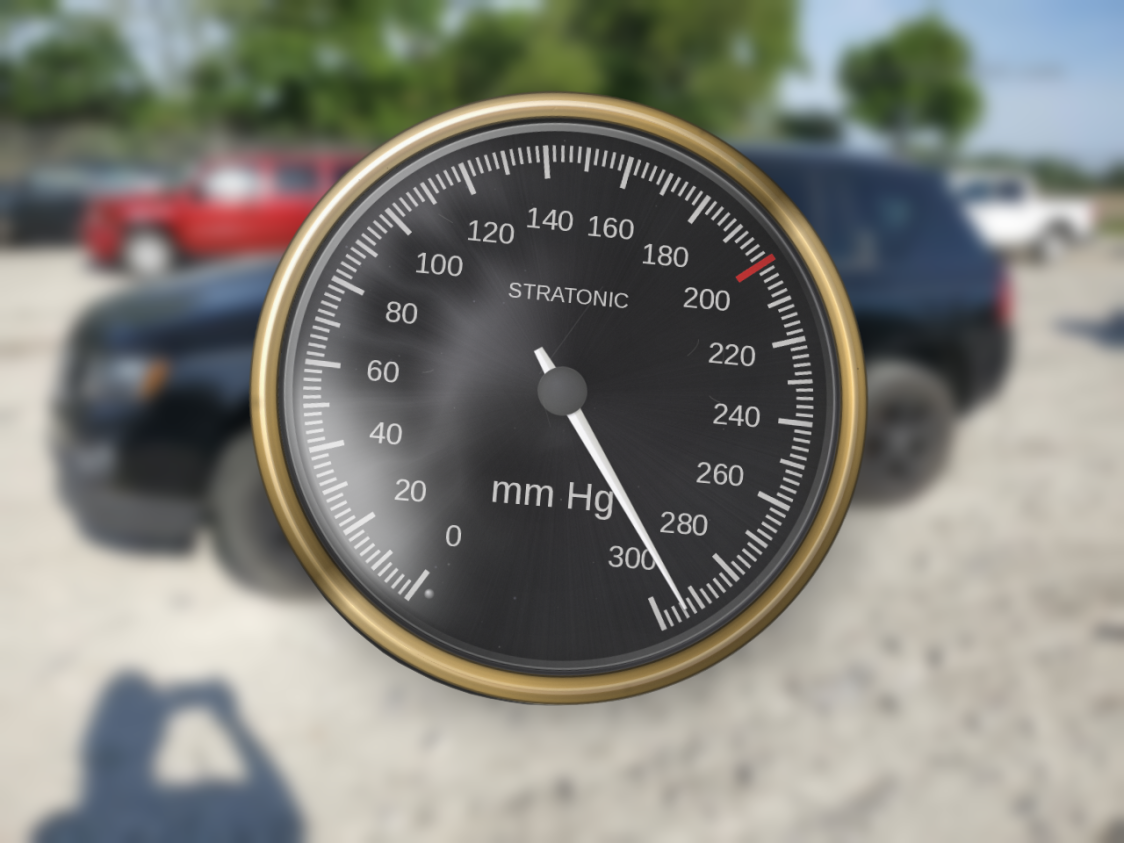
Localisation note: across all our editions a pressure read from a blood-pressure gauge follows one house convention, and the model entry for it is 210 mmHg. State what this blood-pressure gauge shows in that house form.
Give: 294 mmHg
